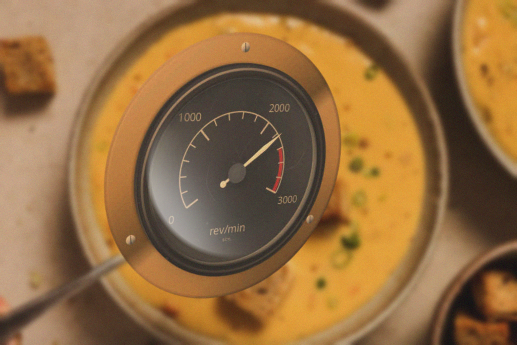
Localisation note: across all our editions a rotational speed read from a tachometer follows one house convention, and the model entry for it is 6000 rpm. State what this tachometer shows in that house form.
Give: 2200 rpm
